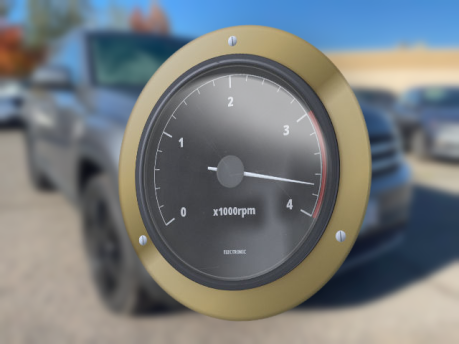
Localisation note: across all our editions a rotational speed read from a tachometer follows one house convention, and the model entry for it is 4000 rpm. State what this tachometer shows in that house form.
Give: 3700 rpm
